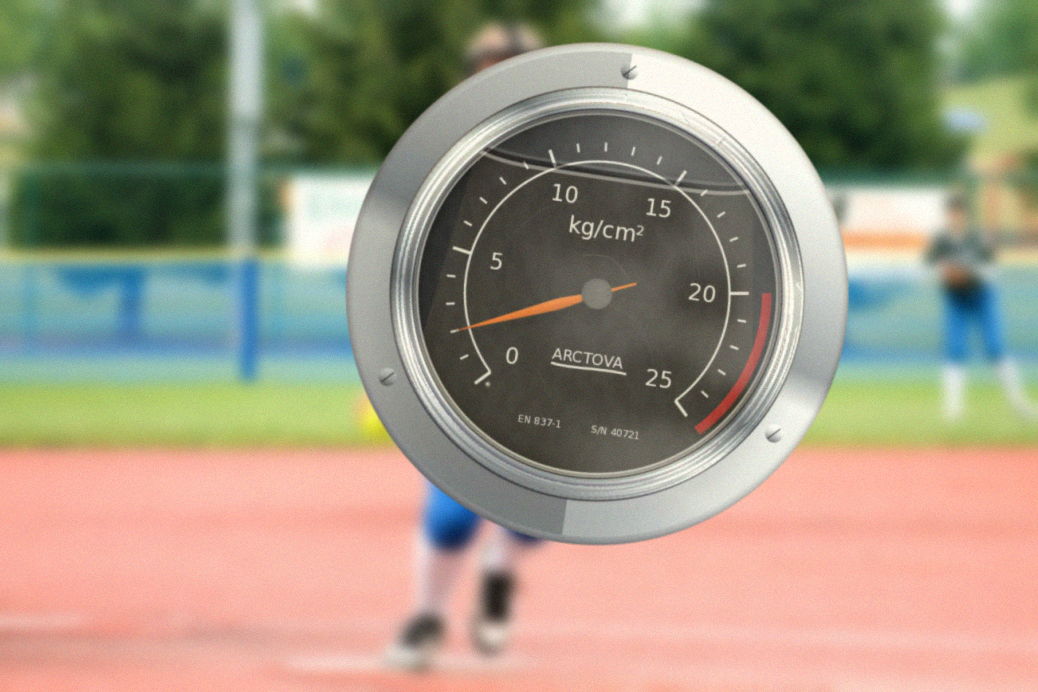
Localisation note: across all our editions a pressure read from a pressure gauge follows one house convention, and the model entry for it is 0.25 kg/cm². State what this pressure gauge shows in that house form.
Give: 2 kg/cm²
